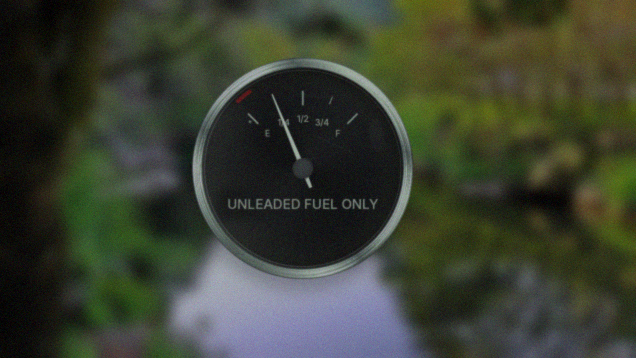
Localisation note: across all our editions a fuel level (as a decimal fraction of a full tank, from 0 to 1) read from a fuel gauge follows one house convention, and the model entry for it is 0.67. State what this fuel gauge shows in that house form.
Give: 0.25
